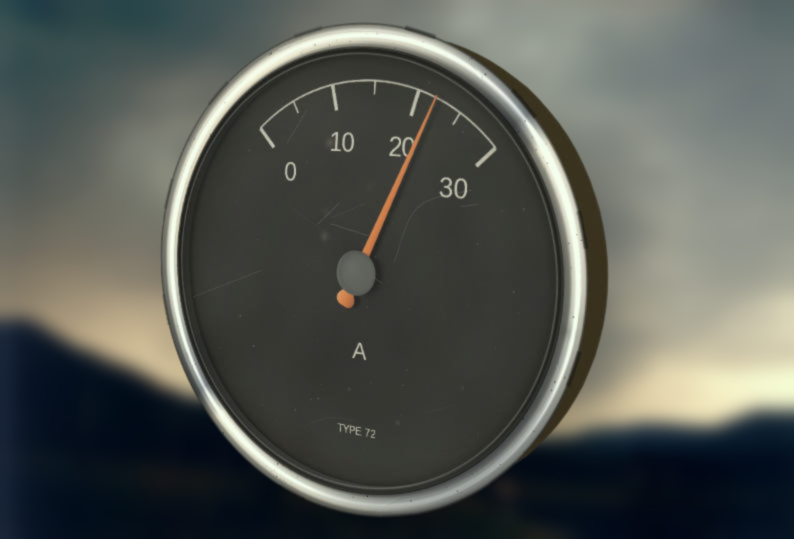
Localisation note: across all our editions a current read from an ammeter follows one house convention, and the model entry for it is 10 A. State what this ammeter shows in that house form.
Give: 22.5 A
